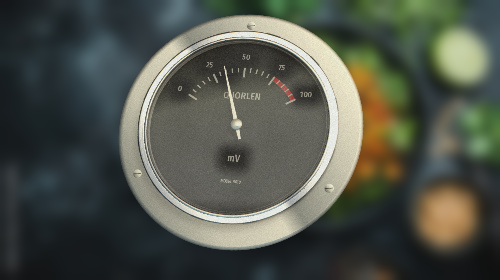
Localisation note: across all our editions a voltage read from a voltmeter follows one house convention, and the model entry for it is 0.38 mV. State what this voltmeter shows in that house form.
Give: 35 mV
